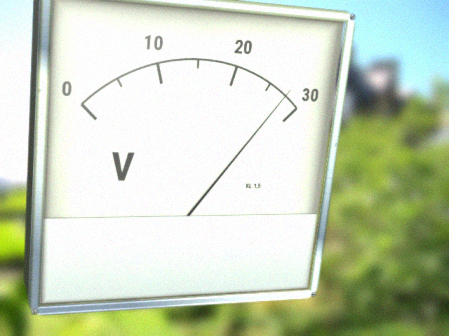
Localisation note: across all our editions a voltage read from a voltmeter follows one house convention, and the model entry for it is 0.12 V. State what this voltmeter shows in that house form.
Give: 27.5 V
